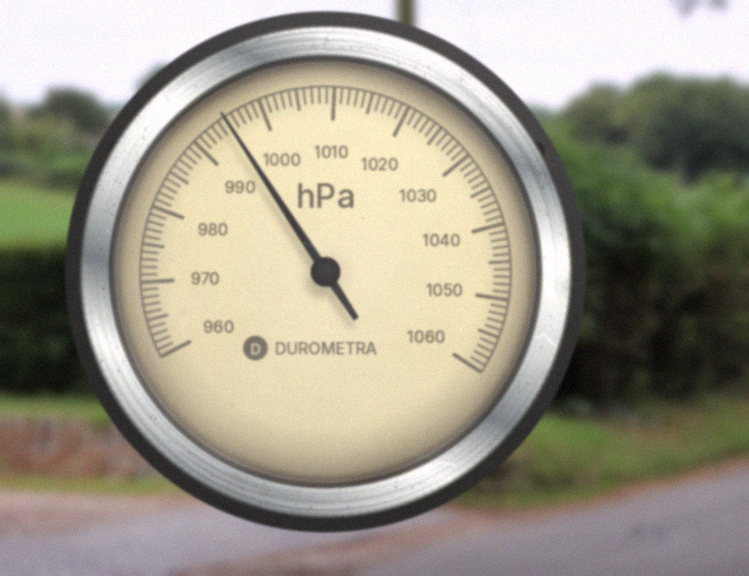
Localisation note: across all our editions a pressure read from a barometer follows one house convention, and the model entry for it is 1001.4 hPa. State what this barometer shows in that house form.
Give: 995 hPa
